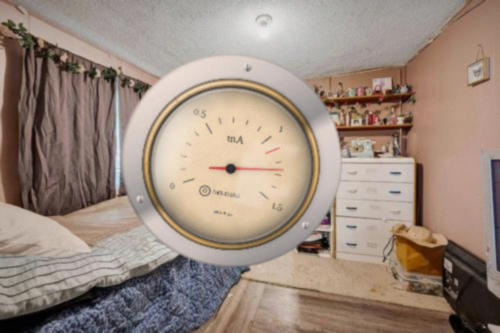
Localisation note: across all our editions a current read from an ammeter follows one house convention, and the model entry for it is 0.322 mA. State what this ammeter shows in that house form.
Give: 1.25 mA
